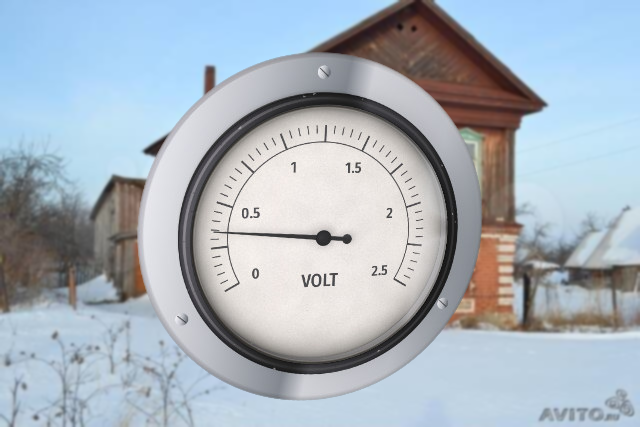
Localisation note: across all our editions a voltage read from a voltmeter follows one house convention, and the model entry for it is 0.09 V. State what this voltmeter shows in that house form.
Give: 0.35 V
